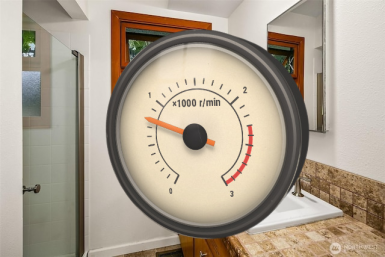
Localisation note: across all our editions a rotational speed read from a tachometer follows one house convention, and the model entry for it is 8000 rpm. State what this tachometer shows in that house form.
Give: 800 rpm
